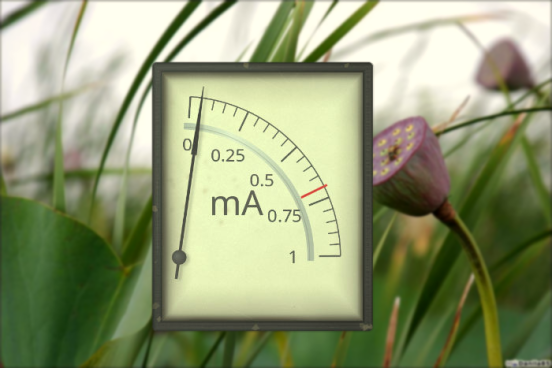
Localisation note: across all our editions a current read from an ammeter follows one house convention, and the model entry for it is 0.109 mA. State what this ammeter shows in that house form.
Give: 0.05 mA
